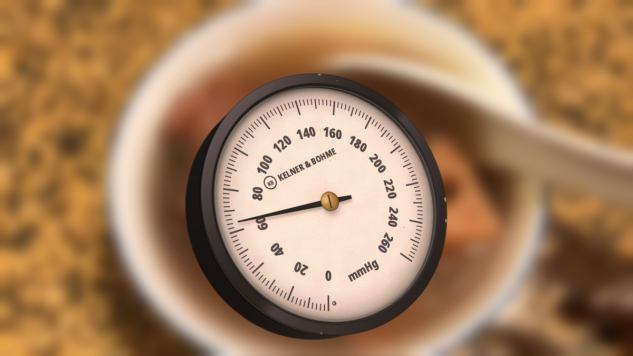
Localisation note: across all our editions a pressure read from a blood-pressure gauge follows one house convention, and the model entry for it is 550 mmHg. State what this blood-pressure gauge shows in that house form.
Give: 64 mmHg
